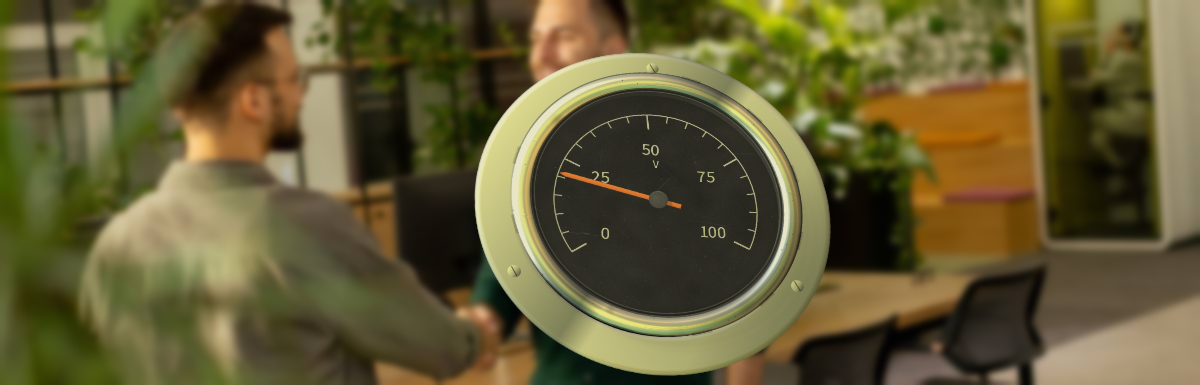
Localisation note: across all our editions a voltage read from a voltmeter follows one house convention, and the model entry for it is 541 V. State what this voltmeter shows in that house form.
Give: 20 V
